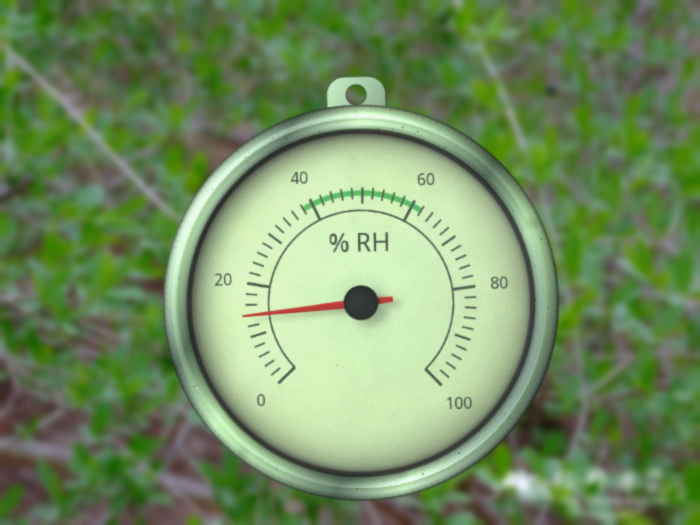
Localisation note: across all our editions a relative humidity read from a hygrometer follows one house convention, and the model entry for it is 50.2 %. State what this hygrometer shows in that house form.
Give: 14 %
